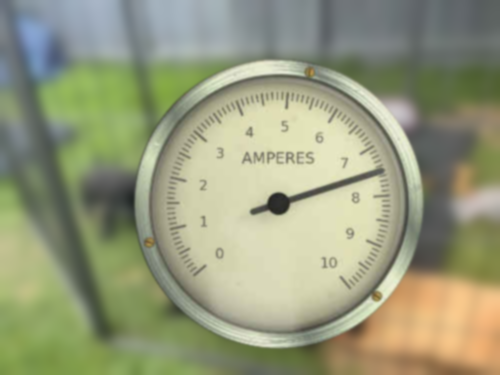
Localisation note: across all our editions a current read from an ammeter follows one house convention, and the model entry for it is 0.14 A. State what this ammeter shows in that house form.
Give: 7.5 A
